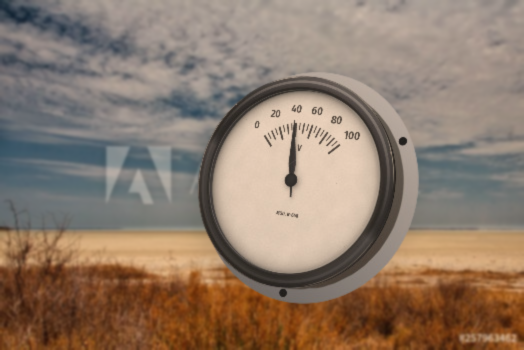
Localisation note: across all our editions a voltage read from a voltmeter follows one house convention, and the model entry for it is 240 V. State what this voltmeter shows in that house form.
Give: 40 V
